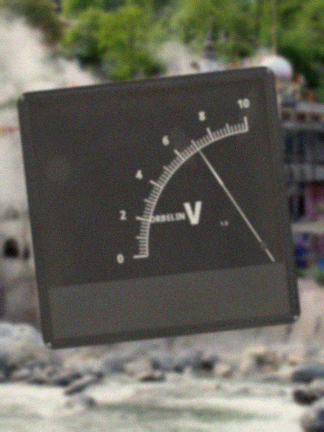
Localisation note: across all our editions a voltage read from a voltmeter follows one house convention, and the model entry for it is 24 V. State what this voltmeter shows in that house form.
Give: 7 V
